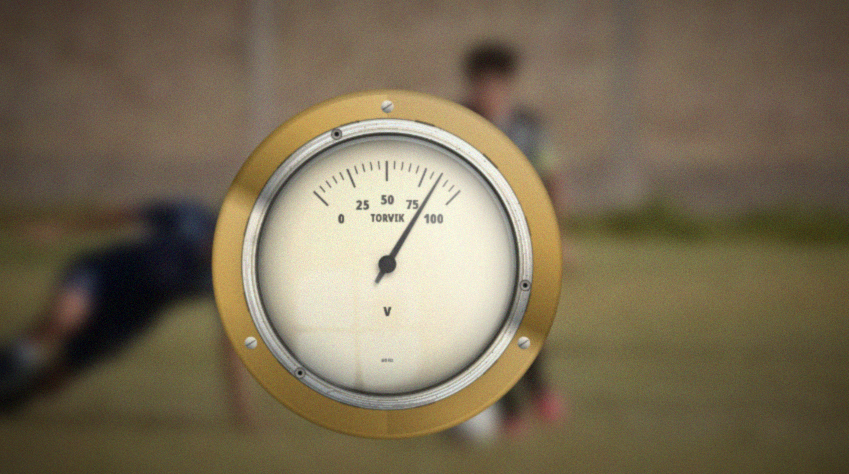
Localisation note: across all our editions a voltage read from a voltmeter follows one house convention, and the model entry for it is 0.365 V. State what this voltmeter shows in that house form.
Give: 85 V
